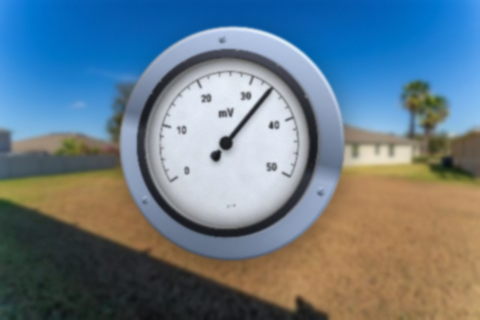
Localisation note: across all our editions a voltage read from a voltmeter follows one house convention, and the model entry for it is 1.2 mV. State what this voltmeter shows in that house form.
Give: 34 mV
